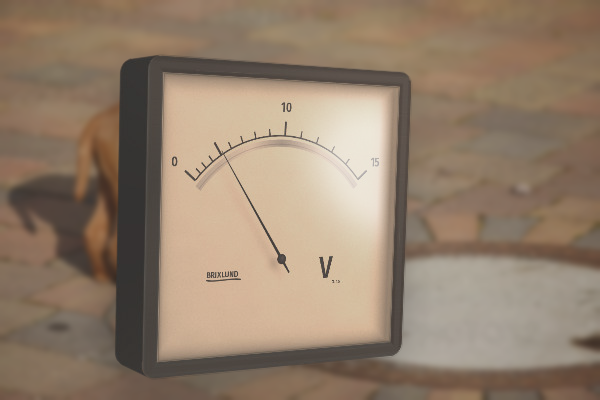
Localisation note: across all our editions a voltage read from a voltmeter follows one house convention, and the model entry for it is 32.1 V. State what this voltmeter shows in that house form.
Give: 5 V
